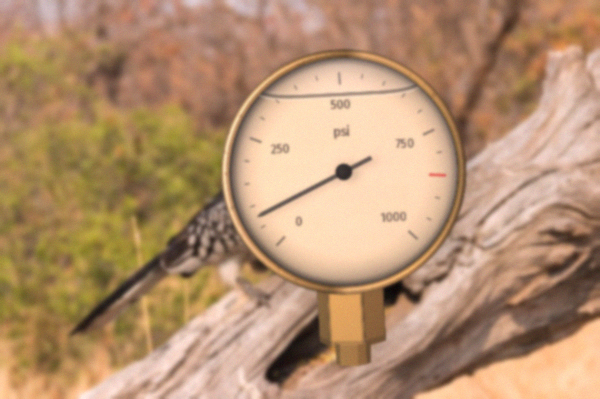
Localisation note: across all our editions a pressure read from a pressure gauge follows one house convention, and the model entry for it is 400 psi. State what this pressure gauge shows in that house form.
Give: 75 psi
